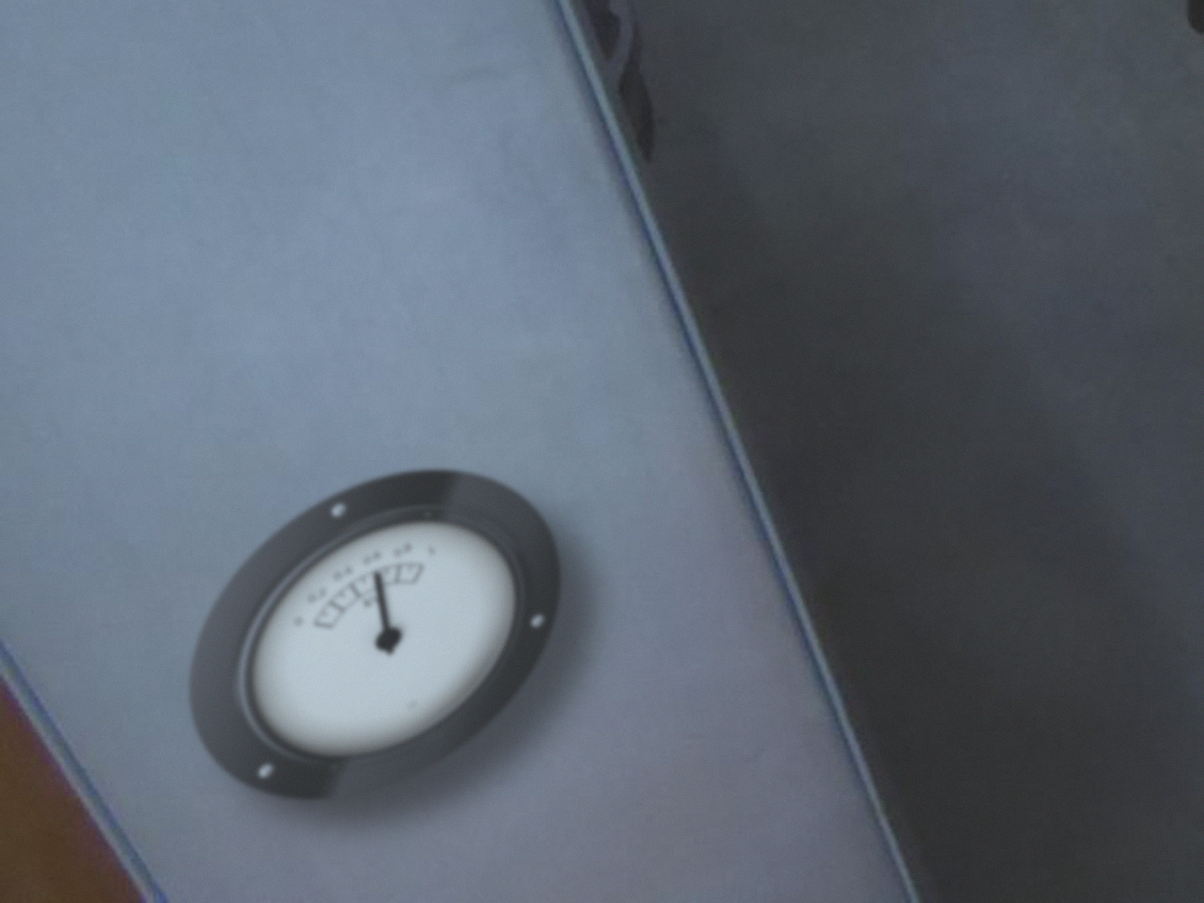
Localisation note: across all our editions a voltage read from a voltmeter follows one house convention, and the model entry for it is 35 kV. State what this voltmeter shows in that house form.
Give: 0.6 kV
